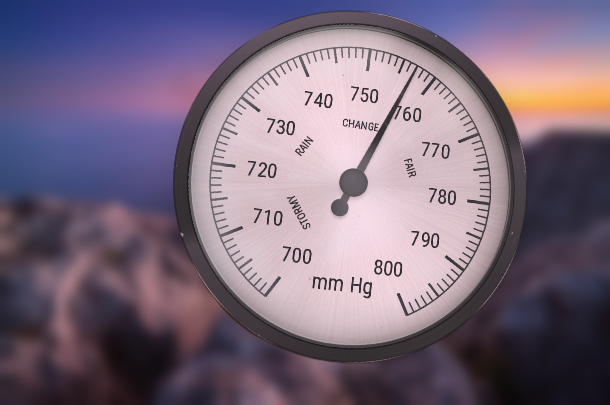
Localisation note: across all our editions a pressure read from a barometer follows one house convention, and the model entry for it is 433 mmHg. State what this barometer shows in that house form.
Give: 757 mmHg
